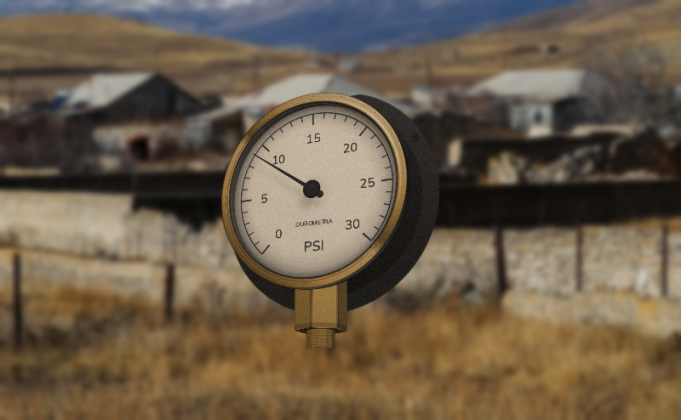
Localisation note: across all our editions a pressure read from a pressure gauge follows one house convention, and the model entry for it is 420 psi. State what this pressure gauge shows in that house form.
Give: 9 psi
